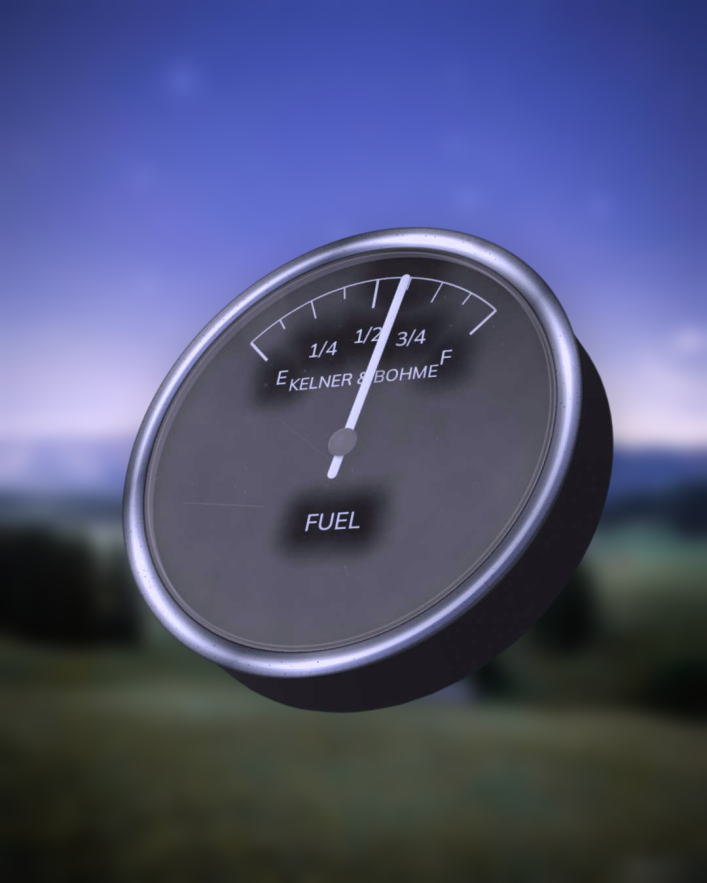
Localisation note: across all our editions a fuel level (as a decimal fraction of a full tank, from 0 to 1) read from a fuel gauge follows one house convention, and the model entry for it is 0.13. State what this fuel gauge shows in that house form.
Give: 0.625
